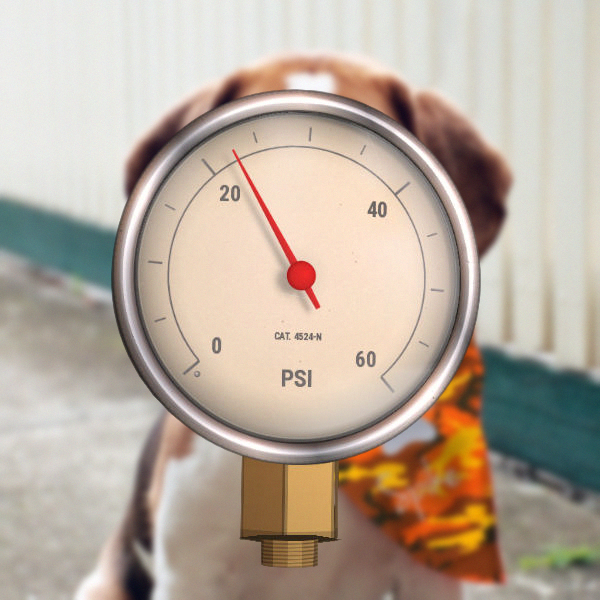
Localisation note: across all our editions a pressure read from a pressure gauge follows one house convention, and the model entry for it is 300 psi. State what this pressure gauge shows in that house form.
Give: 22.5 psi
